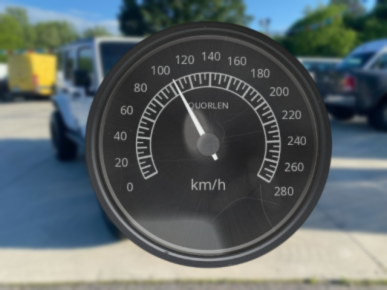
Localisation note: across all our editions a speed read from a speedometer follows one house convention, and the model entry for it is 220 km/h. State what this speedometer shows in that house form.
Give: 105 km/h
